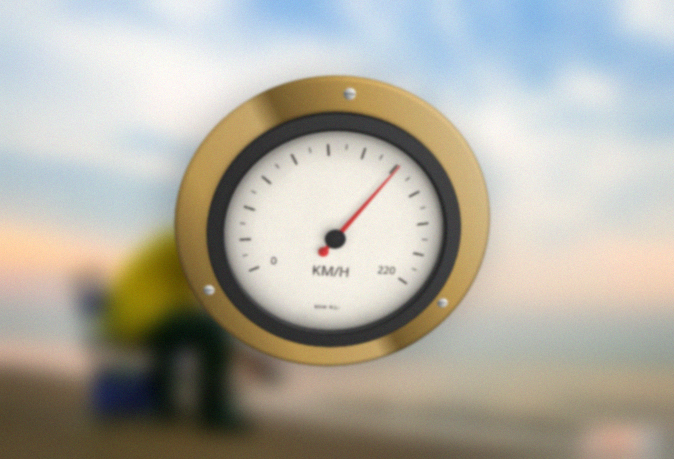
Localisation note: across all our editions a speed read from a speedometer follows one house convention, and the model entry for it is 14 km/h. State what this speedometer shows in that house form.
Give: 140 km/h
